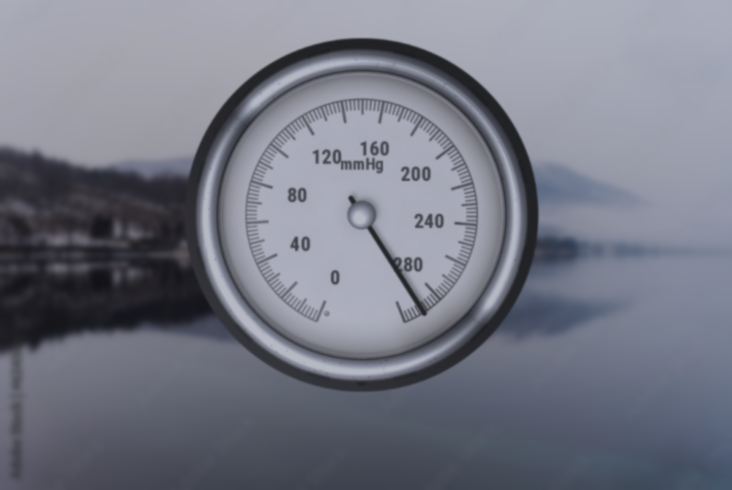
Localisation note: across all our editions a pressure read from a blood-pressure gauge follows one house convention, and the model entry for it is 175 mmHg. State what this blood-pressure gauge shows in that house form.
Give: 290 mmHg
